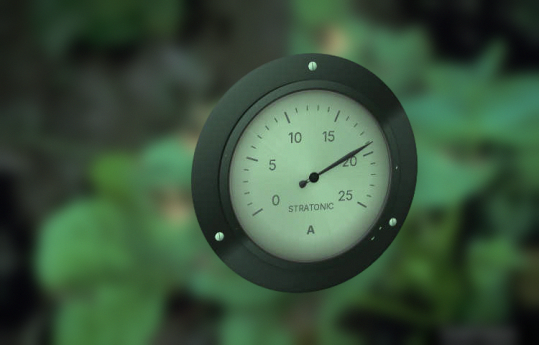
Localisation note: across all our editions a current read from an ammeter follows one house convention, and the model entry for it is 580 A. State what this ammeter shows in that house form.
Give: 19 A
